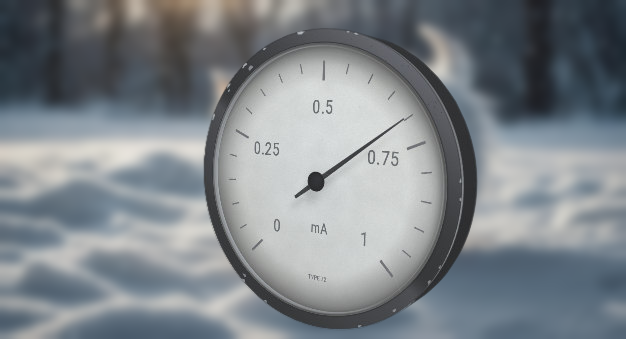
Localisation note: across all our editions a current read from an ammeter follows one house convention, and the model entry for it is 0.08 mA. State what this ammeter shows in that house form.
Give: 0.7 mA
